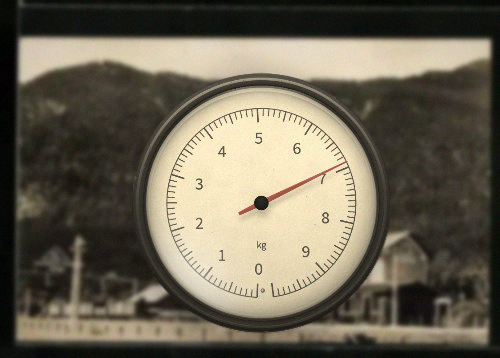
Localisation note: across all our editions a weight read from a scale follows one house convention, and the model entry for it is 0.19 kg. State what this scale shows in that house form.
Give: 6.9 kg
